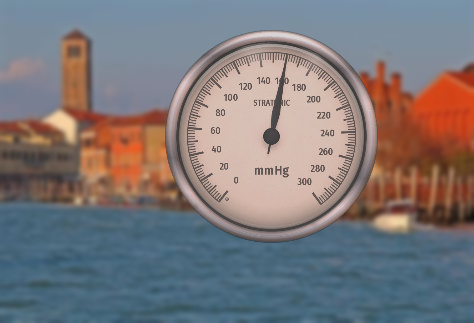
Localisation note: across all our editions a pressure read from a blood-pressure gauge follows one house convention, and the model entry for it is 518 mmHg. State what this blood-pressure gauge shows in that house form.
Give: 160 mmHg
